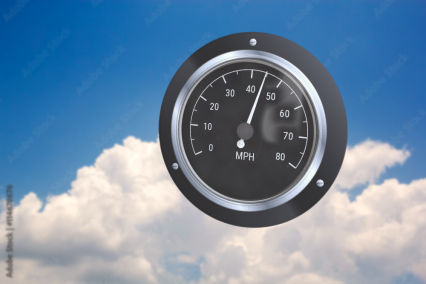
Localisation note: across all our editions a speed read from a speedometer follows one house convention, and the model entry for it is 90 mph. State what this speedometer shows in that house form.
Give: 45 mph
